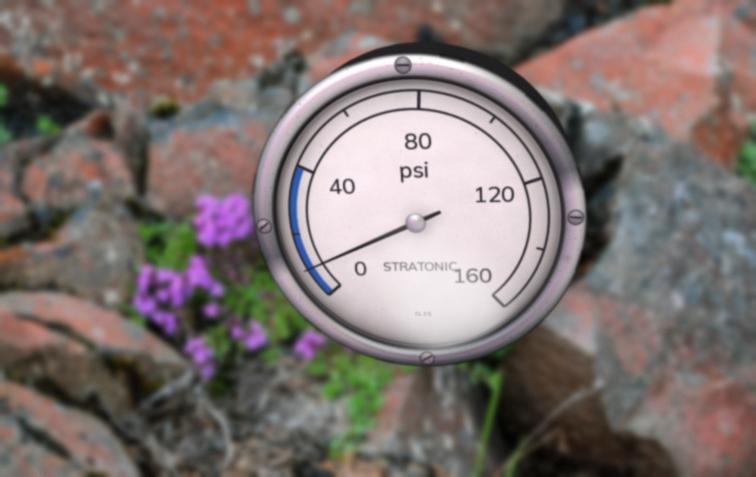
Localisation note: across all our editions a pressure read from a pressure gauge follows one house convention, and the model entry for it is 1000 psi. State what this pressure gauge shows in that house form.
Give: 10 psi
